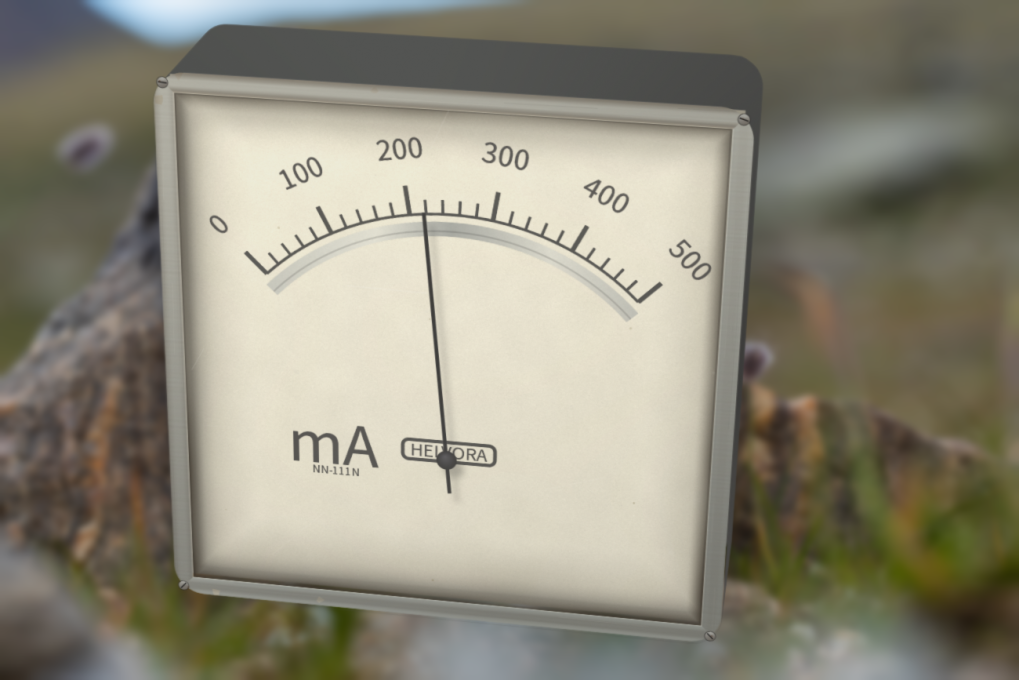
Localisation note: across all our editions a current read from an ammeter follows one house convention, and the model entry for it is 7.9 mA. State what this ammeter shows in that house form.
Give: 220 mA
